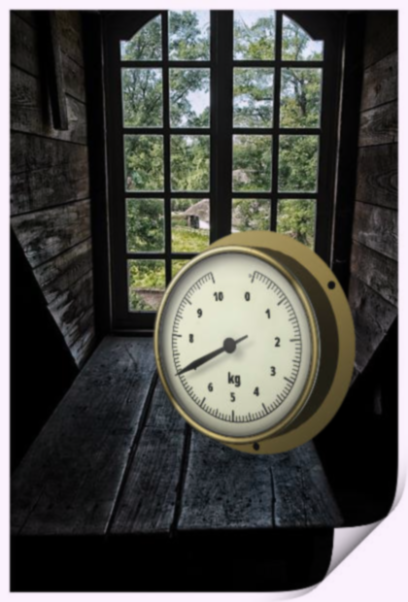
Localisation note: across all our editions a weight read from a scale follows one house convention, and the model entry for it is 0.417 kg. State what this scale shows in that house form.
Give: 7 kg
